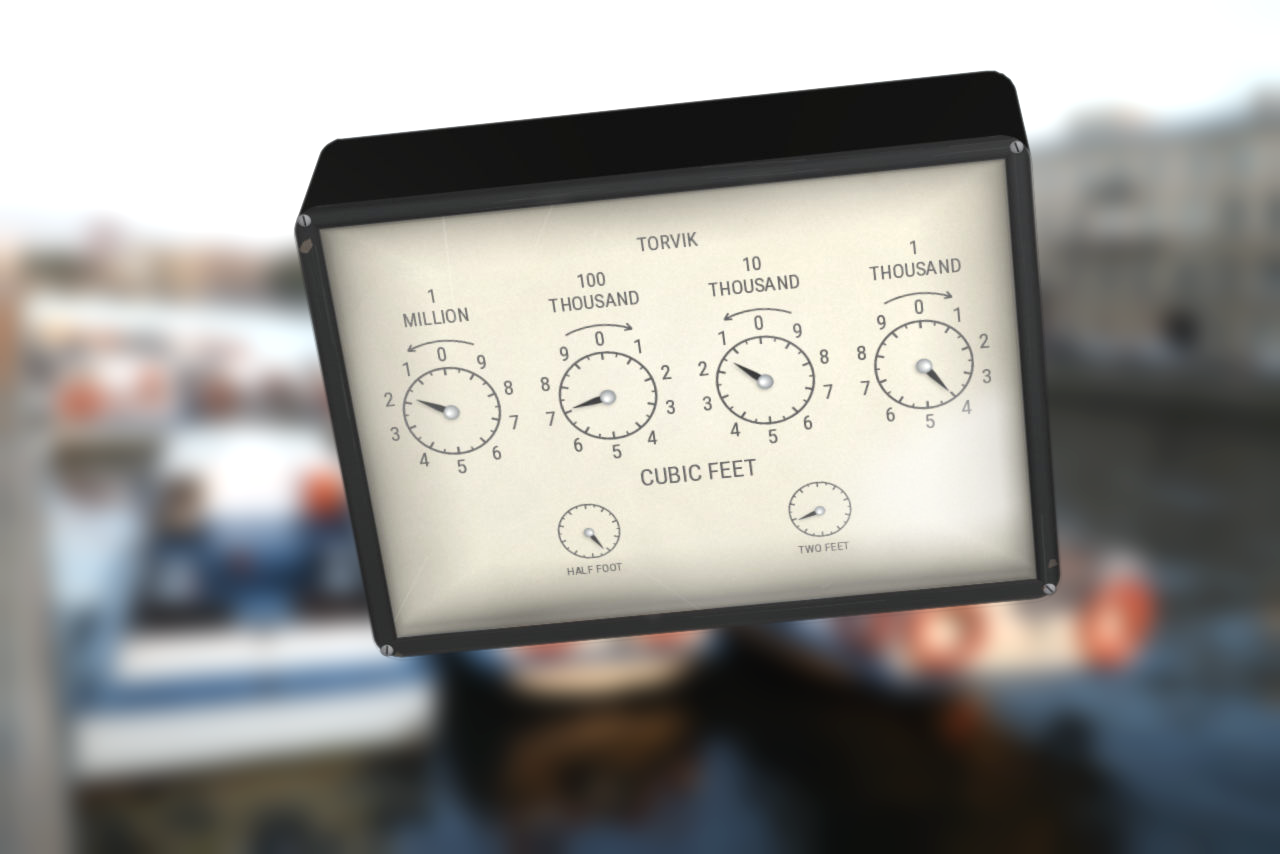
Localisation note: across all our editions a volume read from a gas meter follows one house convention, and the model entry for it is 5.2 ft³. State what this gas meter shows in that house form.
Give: 171400 ft³
